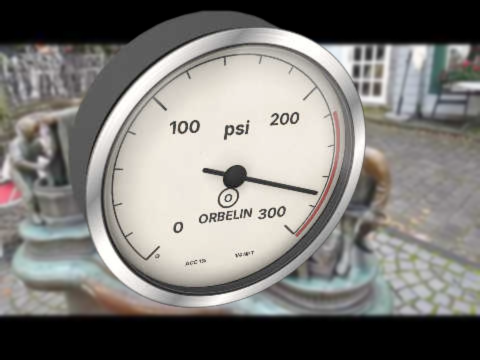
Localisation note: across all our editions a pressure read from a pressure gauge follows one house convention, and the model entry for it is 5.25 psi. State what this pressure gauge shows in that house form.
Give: 270 psi
